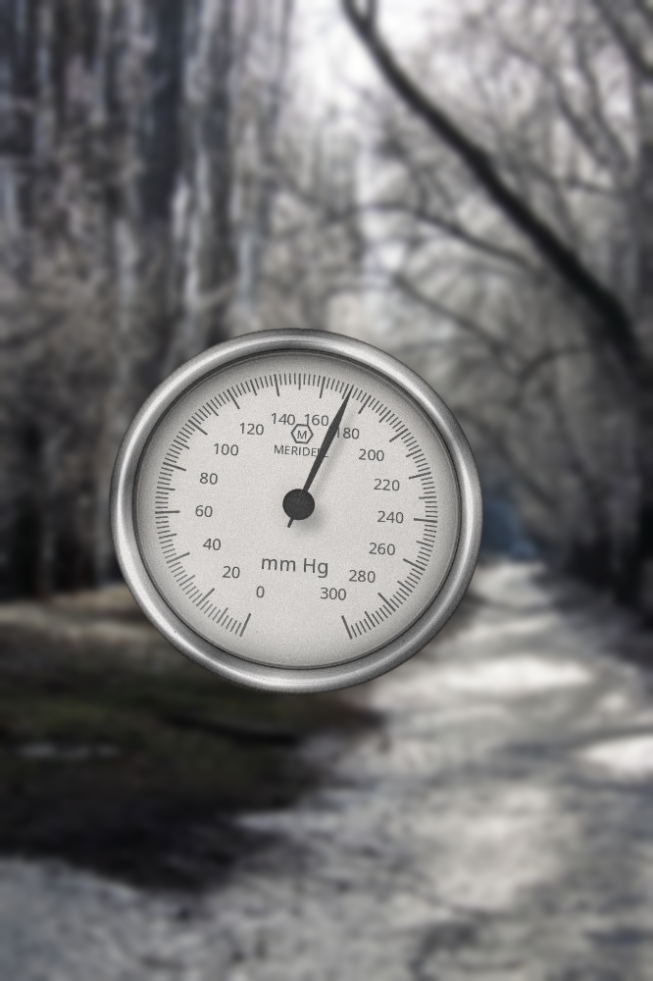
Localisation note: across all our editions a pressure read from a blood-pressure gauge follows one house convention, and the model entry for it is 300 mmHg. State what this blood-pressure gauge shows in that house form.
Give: 172 mmHg
